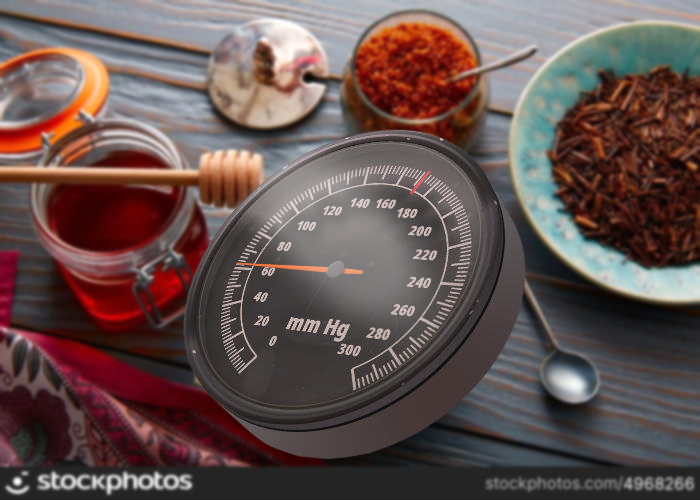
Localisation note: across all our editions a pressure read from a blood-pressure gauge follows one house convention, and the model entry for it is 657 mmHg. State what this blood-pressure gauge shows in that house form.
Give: 60 mmHg
